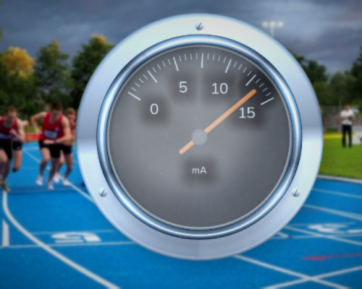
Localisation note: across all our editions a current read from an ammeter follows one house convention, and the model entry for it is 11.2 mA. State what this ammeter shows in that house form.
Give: 13.5 mA
